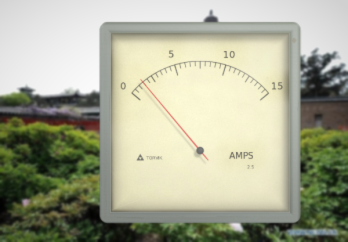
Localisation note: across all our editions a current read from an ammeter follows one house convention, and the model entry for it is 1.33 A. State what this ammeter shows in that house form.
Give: 1.5 A
